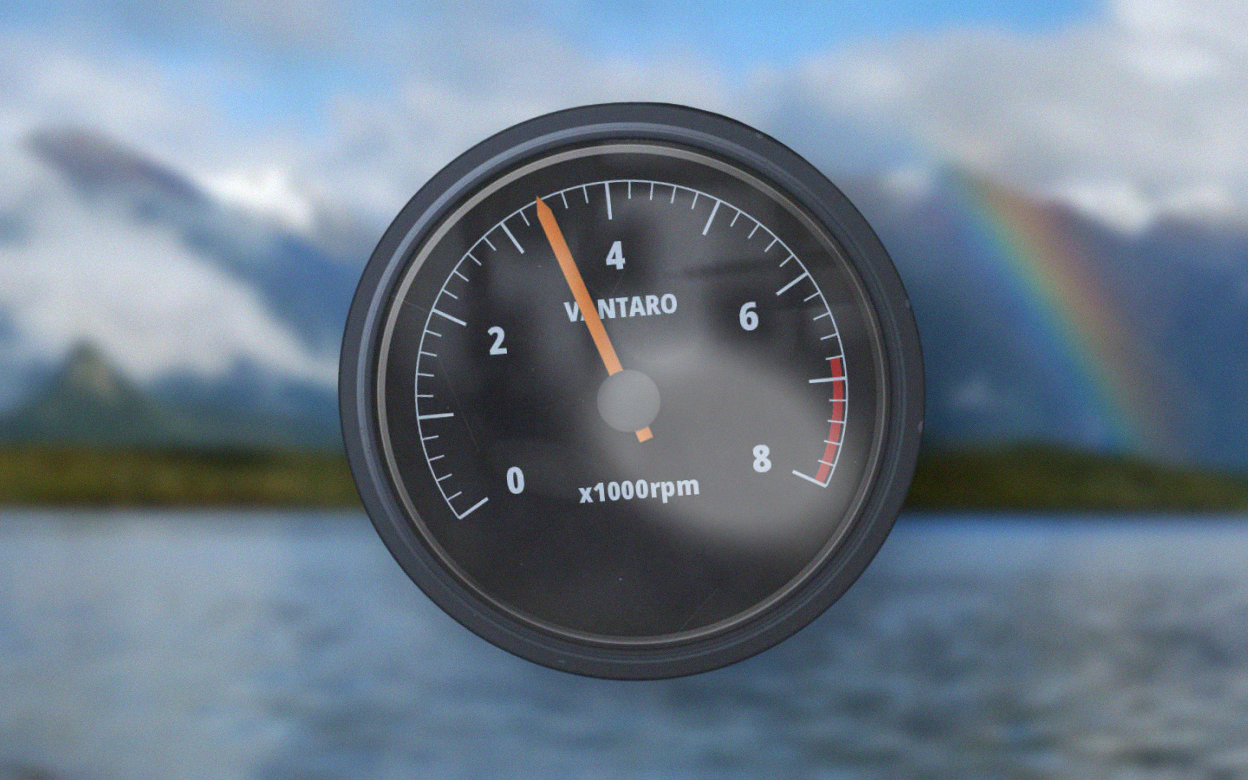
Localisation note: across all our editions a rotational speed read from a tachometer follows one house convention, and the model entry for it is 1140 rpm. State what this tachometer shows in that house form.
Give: 3400 rpm
